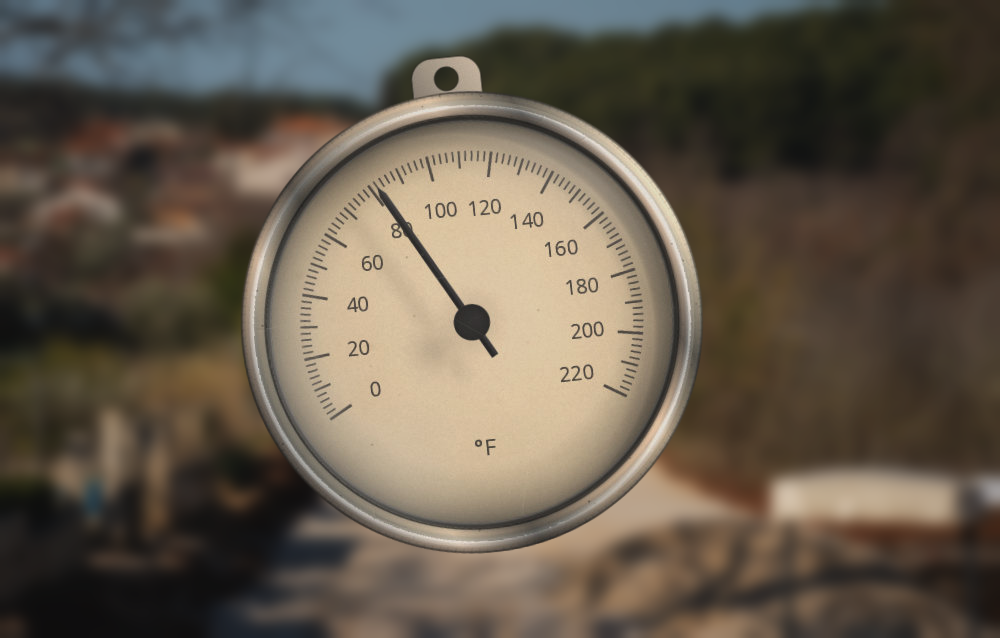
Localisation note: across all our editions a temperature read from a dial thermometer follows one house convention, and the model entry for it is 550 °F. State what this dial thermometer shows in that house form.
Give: 82 °F
